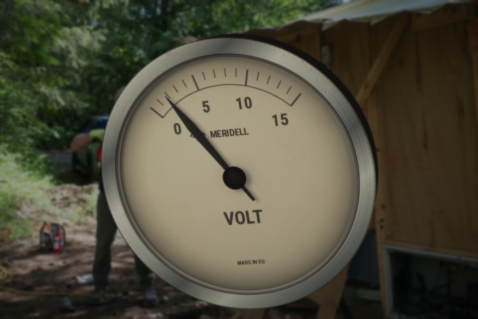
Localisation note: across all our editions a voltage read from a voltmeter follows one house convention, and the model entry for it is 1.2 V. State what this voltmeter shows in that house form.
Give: 2 V
